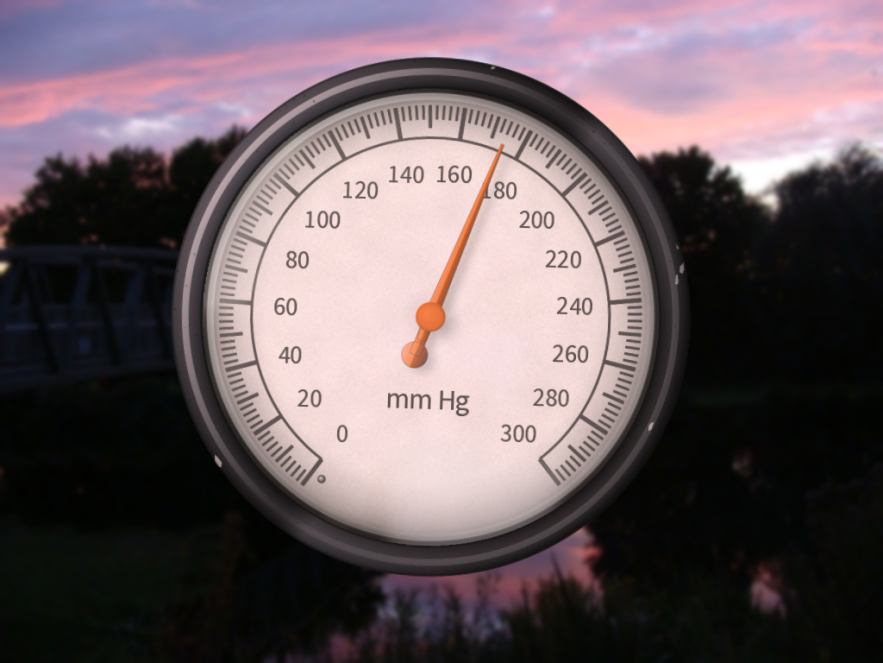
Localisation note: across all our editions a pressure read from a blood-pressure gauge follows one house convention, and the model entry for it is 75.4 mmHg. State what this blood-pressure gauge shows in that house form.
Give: 174 mmHg
